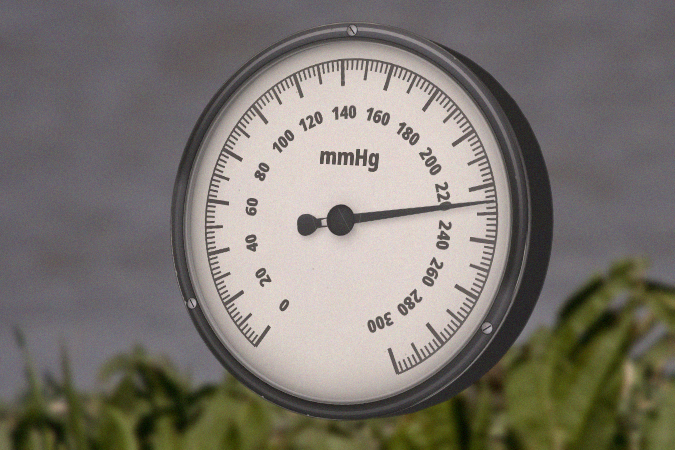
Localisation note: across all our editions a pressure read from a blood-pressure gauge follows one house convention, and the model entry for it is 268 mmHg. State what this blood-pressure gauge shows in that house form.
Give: 226 mmHg
